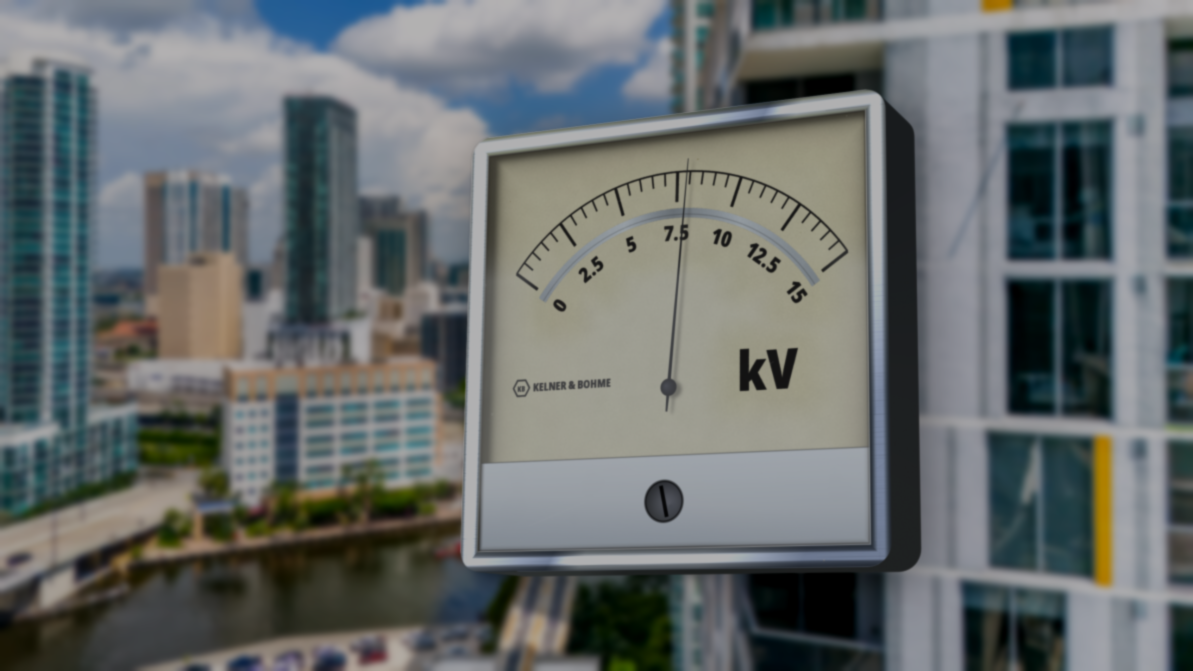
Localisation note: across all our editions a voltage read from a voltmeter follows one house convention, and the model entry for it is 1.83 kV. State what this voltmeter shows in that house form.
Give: 8 kV
